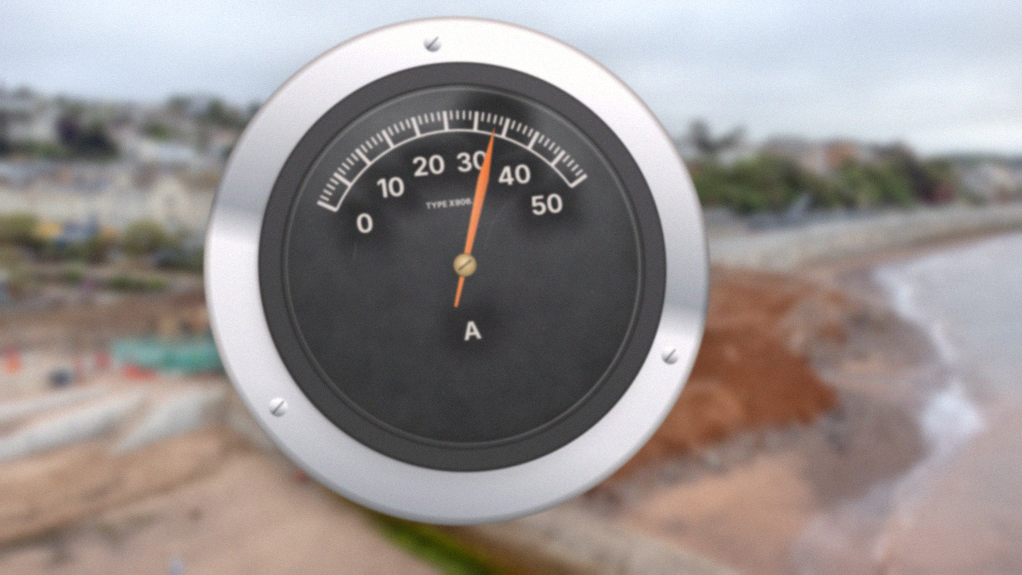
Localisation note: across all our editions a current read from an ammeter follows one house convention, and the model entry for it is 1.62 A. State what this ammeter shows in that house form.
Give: 33 A
